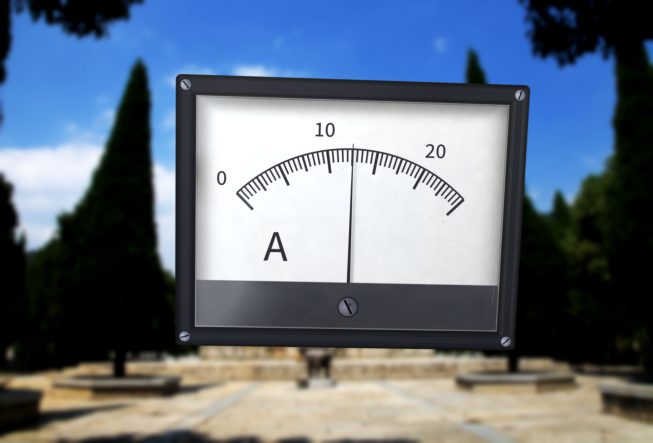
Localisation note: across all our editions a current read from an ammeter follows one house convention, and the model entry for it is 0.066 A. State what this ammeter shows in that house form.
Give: 12.5 A
